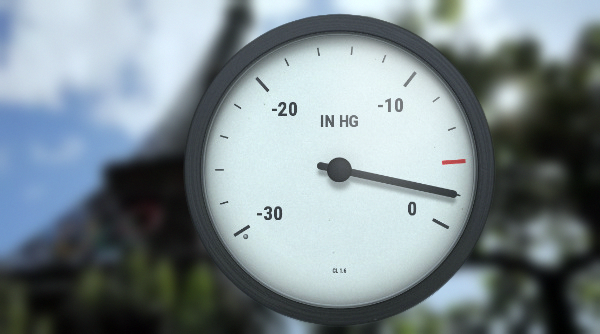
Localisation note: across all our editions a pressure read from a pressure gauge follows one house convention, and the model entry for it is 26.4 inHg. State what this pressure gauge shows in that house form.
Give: -2 inHg
